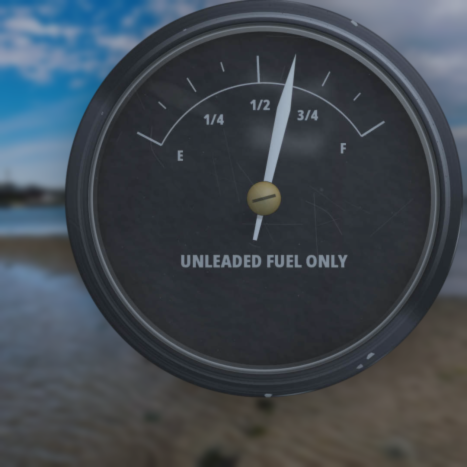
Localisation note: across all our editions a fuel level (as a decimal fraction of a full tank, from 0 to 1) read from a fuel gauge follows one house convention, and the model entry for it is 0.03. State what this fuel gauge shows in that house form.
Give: 0.625
